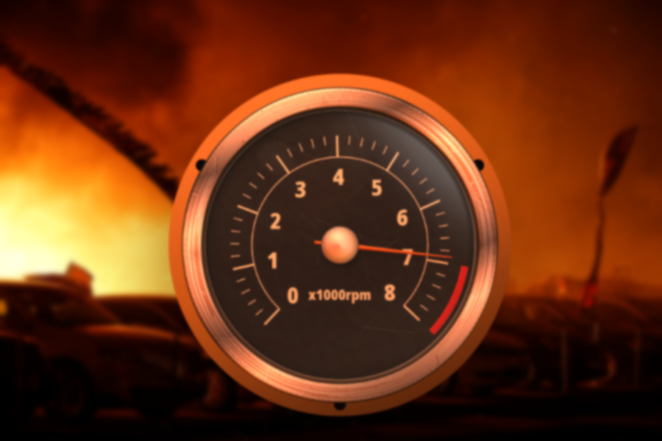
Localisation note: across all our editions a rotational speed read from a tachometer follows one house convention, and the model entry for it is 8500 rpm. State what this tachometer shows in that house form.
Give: 6900 rpm
